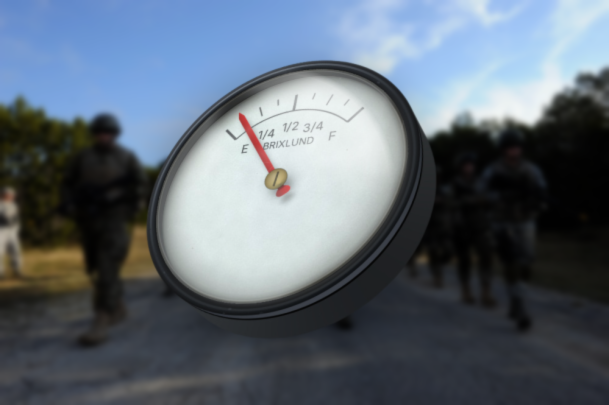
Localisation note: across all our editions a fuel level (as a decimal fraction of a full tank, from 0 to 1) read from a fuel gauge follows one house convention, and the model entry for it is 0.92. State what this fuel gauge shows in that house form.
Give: 0.125
